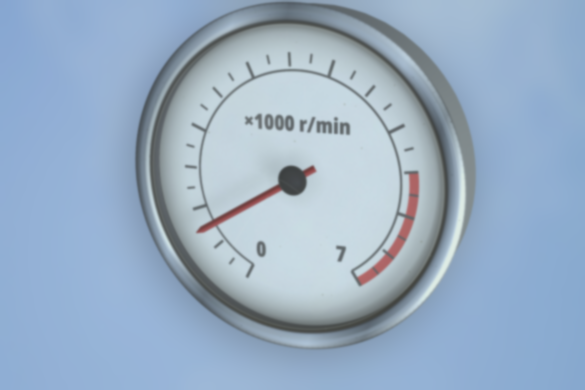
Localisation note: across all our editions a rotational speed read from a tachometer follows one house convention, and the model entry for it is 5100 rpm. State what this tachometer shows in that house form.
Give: 750 rpm
